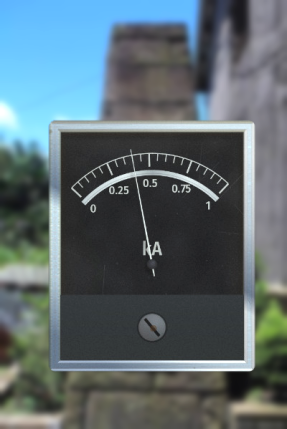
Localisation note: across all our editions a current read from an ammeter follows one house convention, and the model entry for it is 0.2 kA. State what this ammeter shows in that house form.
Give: 0.4 kA
